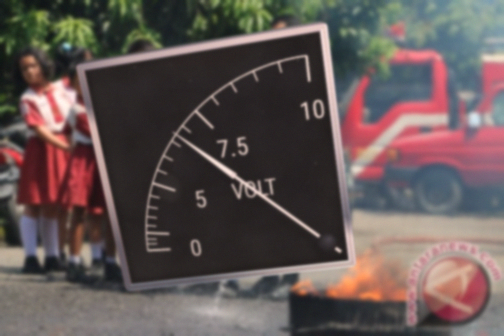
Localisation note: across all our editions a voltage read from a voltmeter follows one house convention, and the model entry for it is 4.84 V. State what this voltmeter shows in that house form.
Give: 6.75 V
